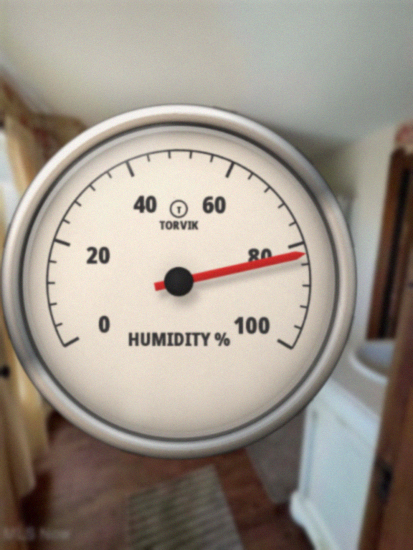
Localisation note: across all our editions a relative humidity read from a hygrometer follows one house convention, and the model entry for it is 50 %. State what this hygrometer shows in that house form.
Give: 82 %
